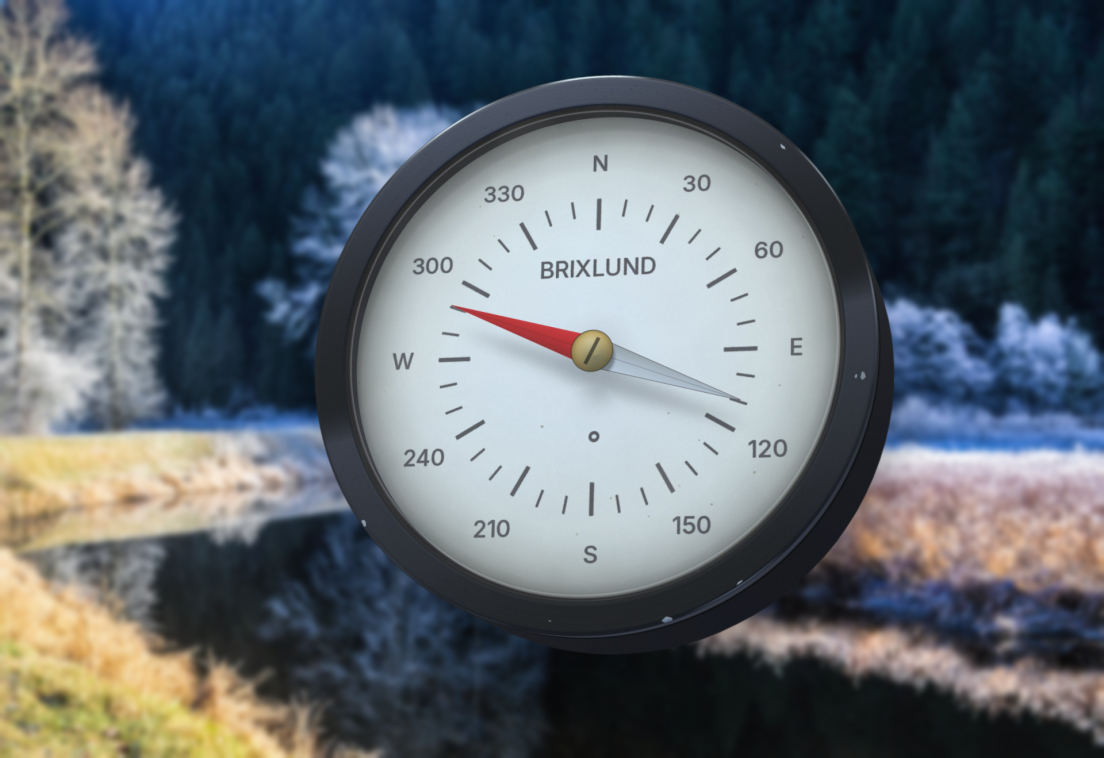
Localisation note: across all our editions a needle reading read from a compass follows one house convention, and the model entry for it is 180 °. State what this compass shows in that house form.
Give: 290 °
